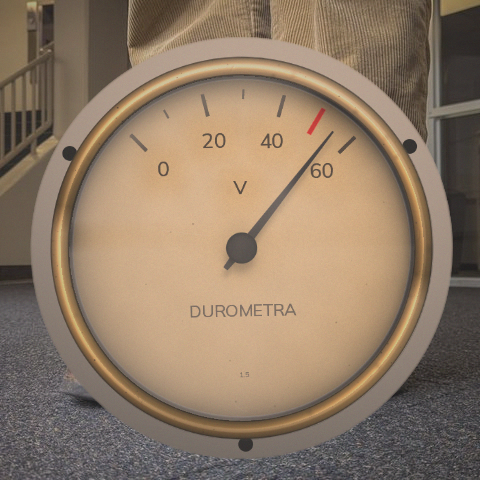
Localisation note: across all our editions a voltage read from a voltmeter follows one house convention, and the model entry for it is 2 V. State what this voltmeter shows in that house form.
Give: 55 V
